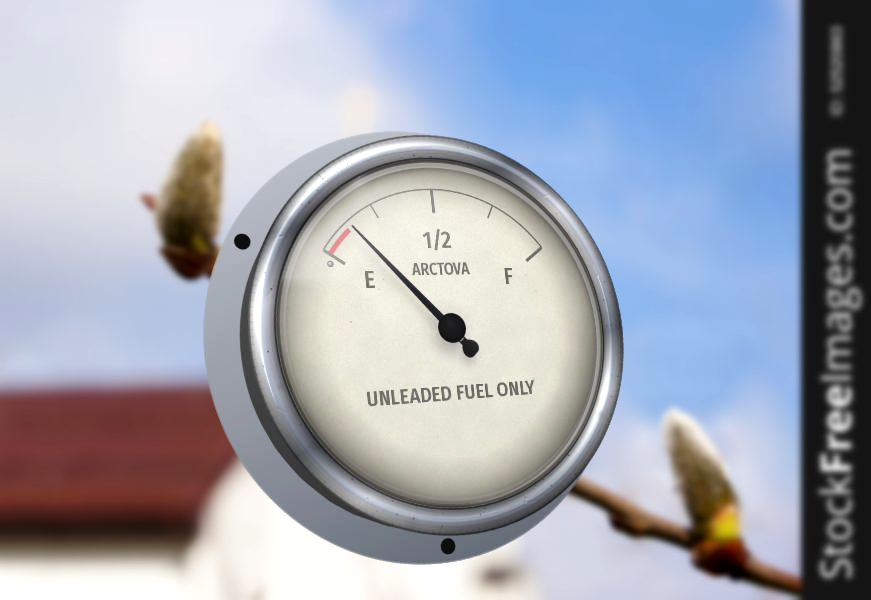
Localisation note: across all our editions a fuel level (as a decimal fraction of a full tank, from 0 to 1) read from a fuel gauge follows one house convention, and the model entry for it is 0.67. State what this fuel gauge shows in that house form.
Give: 0.125
